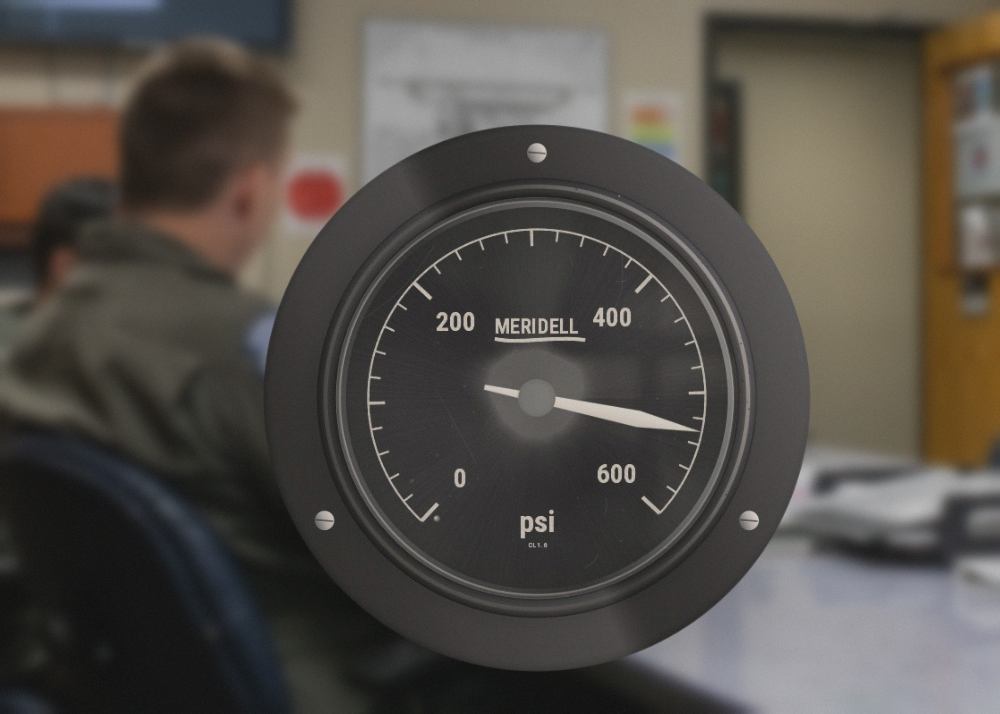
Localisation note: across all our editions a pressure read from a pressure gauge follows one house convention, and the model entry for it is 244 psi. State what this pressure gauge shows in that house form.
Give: 530 psi
